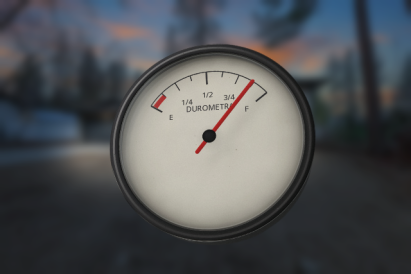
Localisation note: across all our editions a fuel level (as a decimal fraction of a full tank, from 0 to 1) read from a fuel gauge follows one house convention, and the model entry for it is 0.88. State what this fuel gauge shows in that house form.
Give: 0.875
